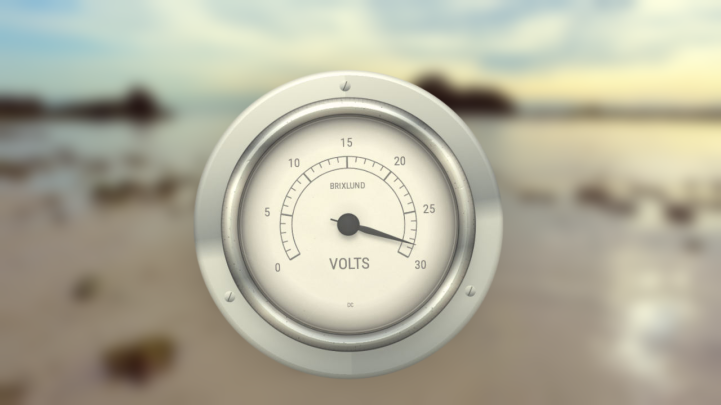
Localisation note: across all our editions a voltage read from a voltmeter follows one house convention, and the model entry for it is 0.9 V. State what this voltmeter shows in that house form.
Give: 28.5 V
